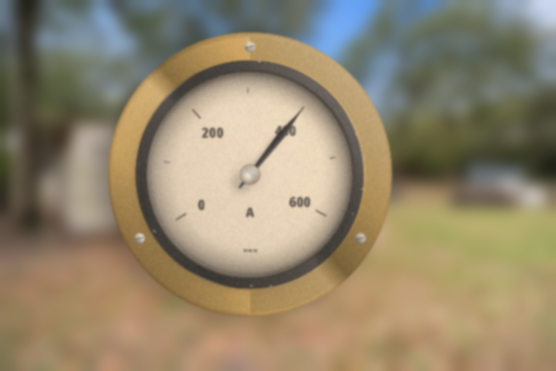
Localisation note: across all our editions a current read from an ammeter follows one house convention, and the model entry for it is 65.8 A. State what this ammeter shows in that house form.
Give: 400 A
